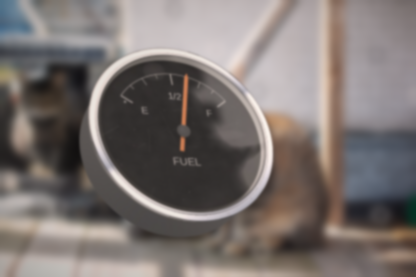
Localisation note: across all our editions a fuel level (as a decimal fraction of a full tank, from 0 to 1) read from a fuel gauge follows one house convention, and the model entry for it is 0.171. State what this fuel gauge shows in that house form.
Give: 0.625
